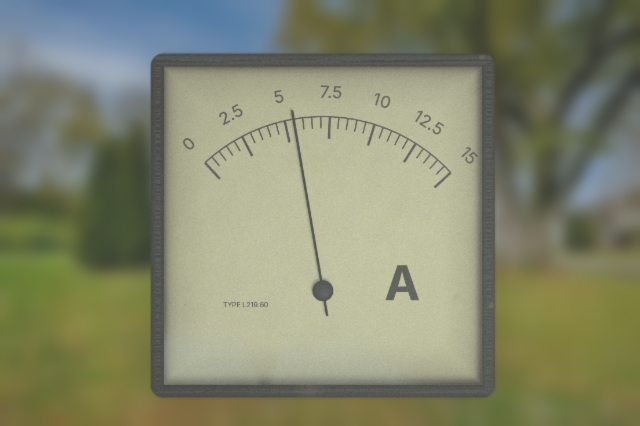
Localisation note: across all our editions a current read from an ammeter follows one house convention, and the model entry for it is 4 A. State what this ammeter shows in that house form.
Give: 5.5 A
